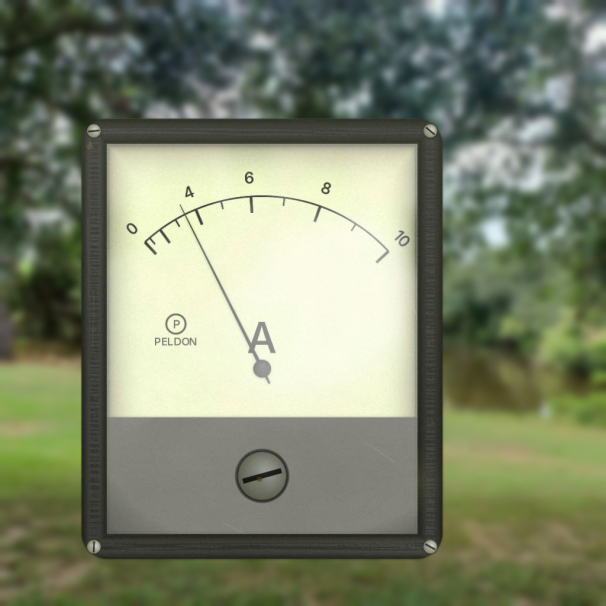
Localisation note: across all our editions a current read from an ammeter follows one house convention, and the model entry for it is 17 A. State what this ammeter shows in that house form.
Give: 3.5 A
